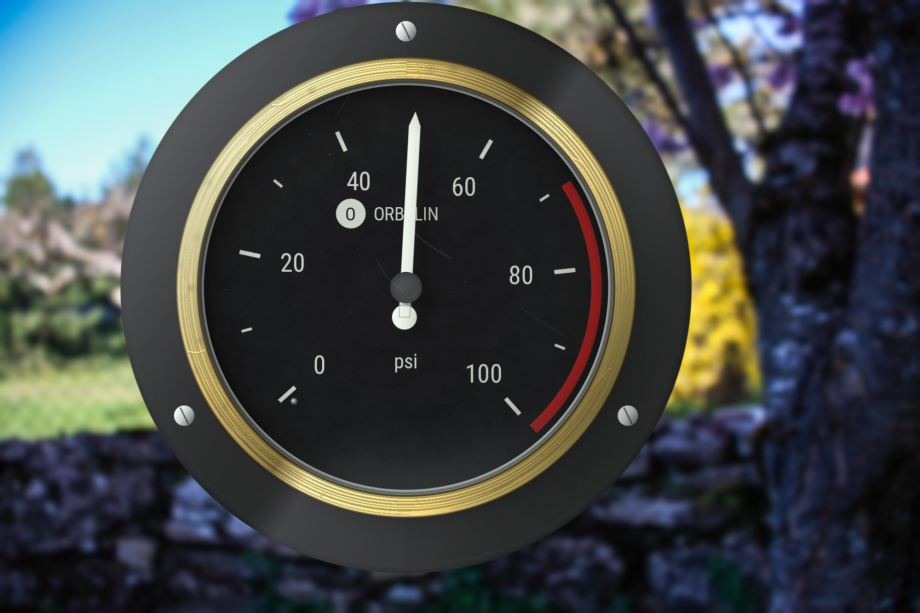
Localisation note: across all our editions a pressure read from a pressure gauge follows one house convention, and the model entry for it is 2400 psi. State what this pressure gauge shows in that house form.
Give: 50 psi
